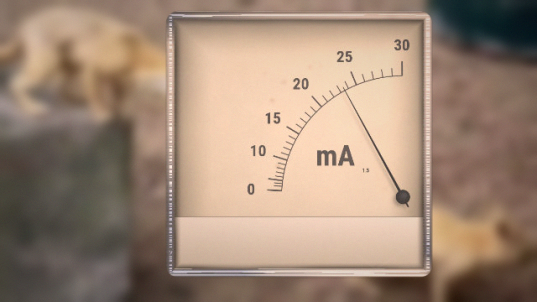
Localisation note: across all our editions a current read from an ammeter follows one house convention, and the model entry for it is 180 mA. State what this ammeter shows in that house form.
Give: 23.5 mA
